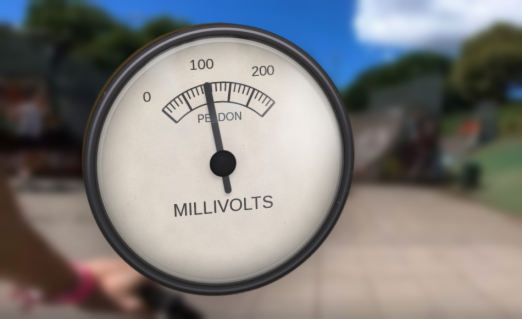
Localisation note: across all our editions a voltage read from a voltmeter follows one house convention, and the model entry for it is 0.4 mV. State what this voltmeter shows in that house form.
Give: 100 mV
